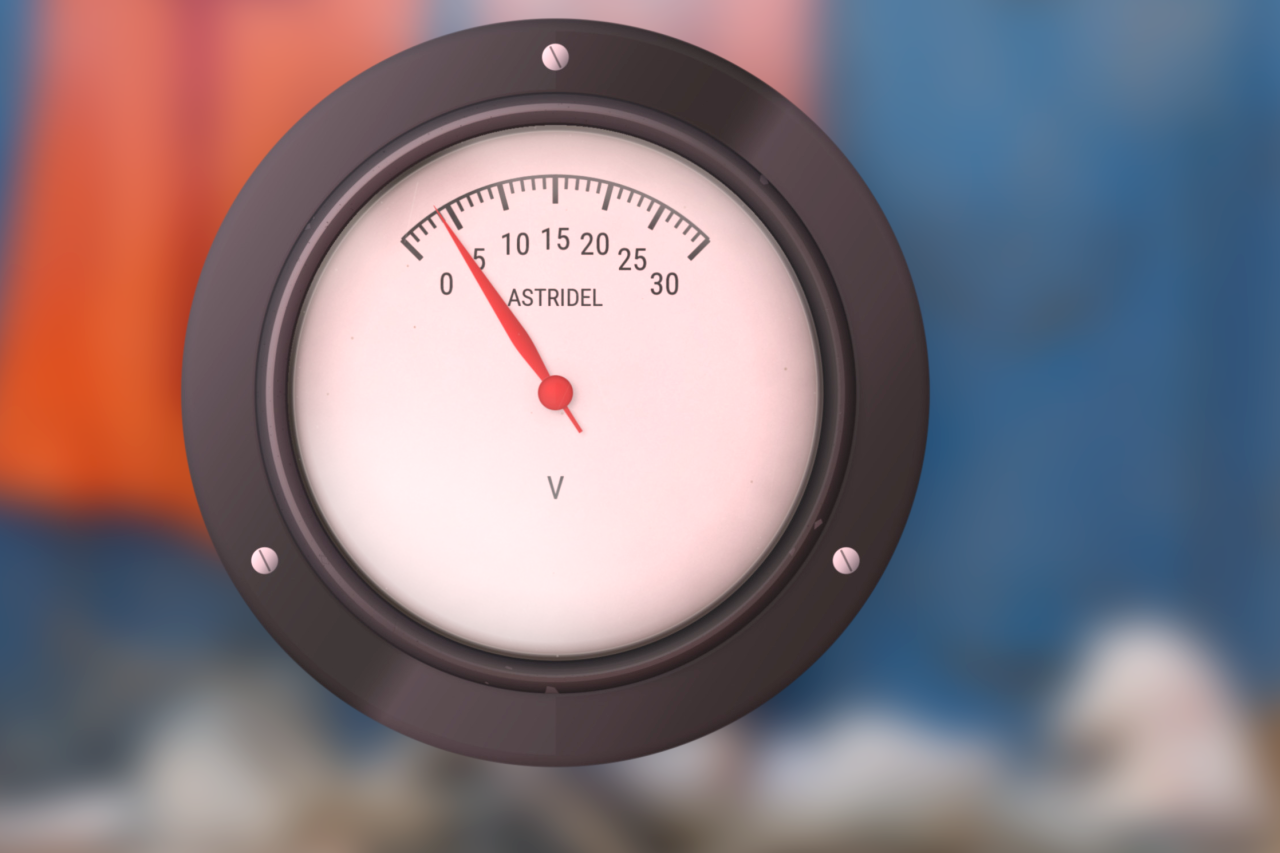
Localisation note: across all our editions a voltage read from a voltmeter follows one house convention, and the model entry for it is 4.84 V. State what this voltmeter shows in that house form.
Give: 4 V
